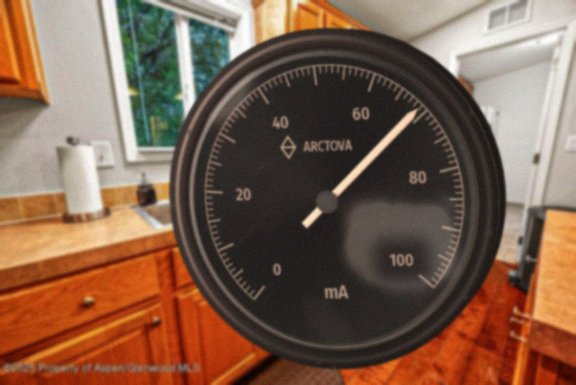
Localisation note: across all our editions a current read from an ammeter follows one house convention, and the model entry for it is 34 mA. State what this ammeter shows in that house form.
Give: 69 mA
